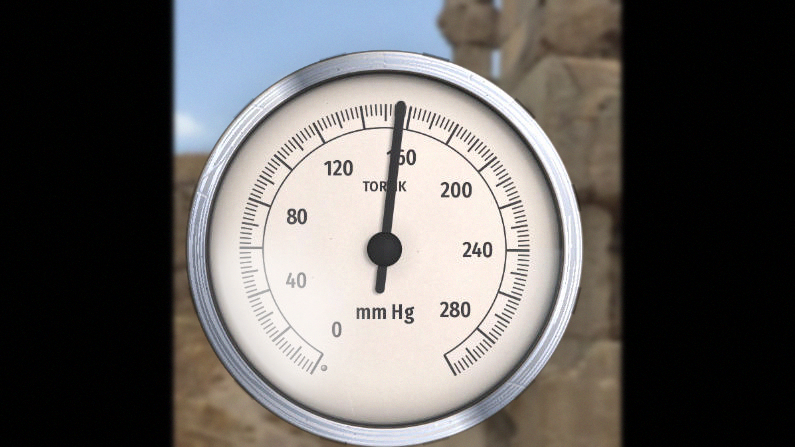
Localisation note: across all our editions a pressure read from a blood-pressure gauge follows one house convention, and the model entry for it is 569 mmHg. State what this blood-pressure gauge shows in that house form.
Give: 156 mmHg
